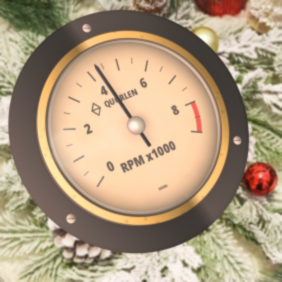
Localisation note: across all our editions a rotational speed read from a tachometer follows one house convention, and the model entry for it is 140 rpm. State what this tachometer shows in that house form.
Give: 4250 rpm
